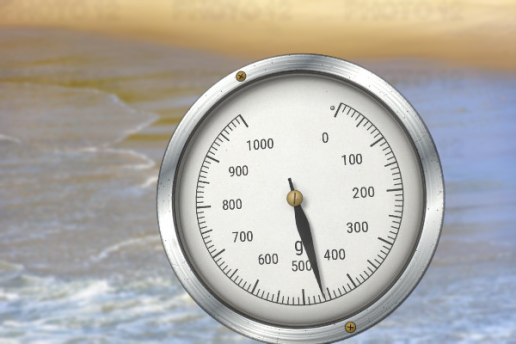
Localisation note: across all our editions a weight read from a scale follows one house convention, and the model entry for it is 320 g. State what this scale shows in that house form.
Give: 460 g
